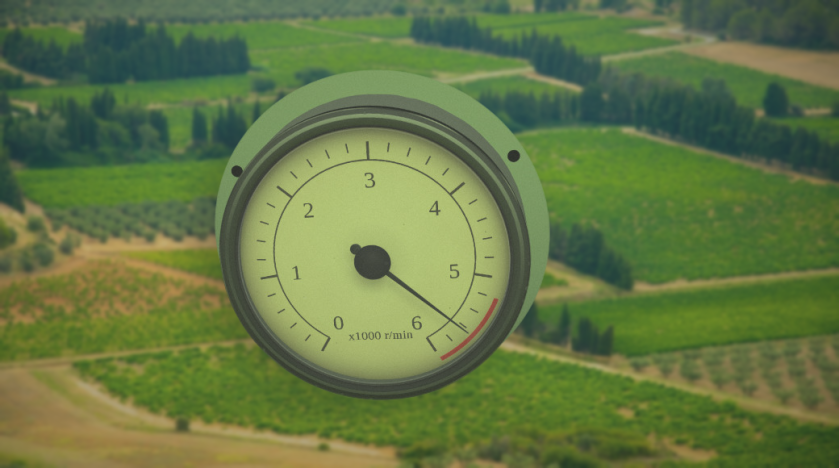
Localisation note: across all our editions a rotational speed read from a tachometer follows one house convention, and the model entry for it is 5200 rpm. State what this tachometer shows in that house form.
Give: 5600 rpm
